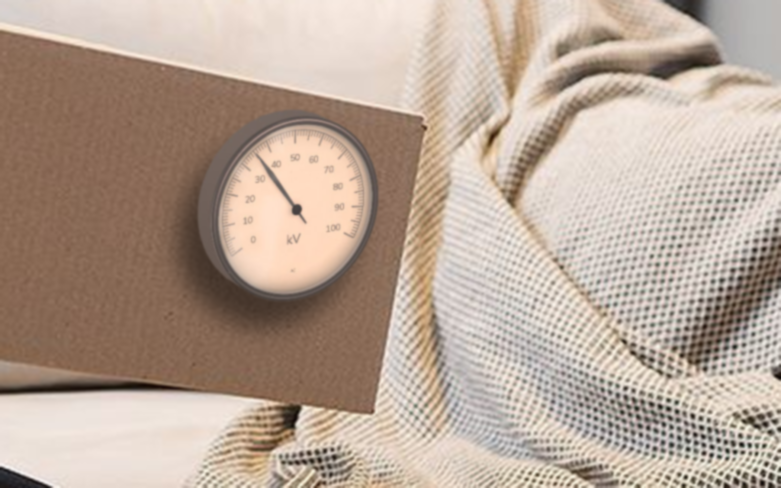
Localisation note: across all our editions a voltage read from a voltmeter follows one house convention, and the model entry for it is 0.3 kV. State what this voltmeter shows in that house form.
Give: 35 kV
